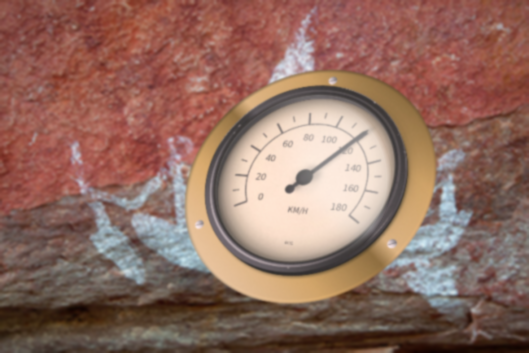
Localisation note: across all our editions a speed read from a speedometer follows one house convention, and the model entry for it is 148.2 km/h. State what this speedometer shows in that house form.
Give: 120 km/h
